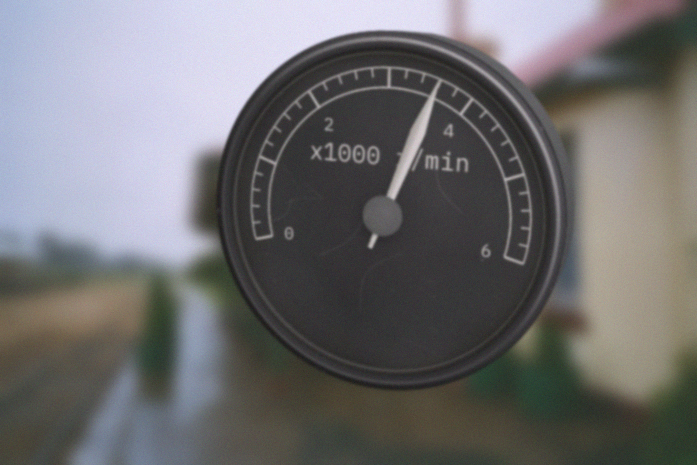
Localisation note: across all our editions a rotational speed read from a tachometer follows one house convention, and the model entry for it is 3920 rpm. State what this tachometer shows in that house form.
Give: 3600 rpm
